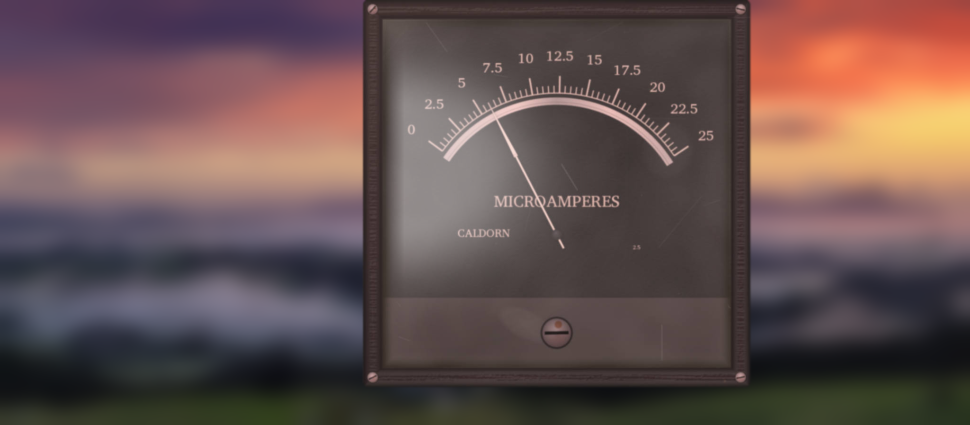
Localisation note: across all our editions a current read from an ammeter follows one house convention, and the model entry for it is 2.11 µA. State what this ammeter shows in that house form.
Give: 6 µA
